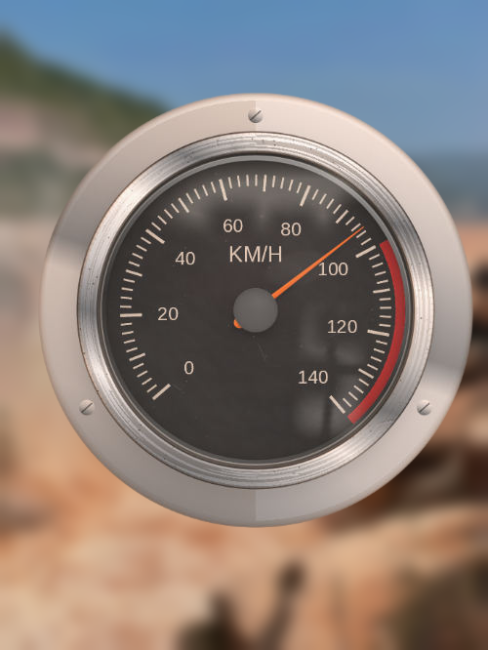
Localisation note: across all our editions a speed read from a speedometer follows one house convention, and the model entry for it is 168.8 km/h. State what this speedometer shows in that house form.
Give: 95 km/h
